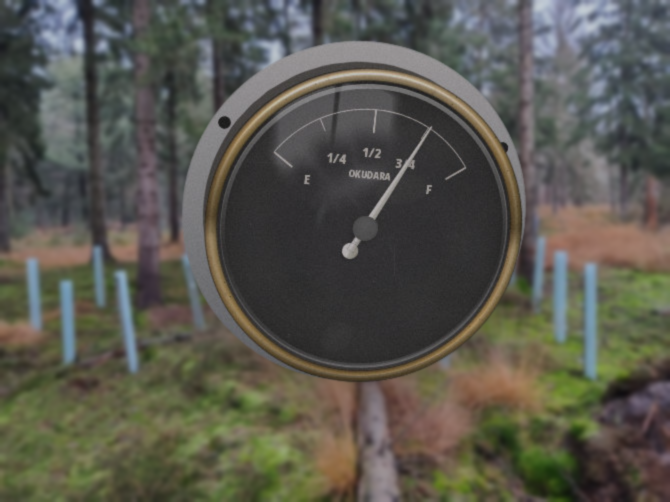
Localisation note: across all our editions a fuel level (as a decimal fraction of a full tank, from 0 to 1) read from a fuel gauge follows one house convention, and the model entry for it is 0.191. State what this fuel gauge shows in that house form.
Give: 0.75
